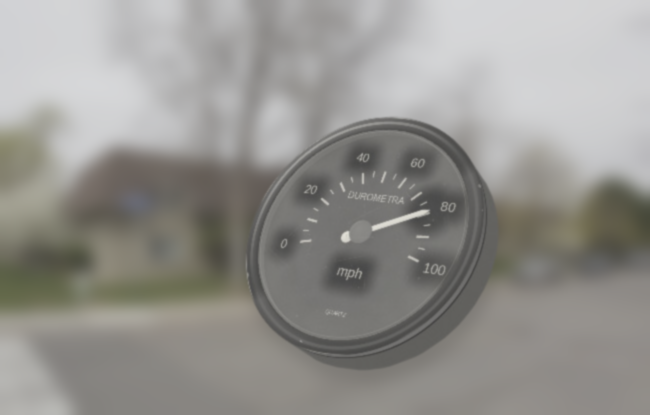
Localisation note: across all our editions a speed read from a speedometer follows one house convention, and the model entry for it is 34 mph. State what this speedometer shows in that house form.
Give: 80 mph
